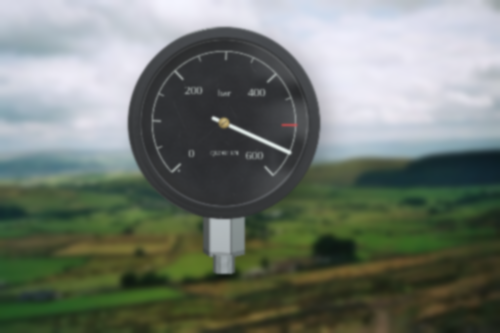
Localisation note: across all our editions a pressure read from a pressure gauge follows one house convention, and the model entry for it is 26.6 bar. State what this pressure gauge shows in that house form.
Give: 550 bar
